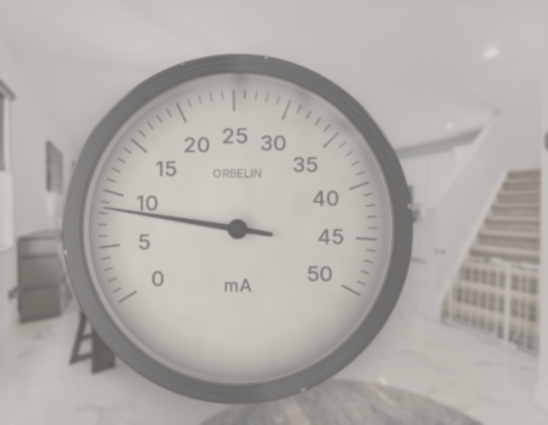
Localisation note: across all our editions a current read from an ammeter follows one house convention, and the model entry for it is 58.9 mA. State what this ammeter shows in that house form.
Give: 8.5 mA
